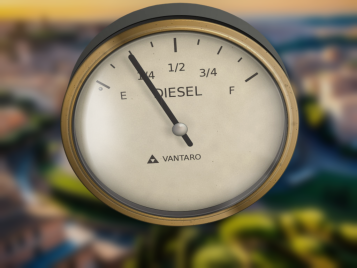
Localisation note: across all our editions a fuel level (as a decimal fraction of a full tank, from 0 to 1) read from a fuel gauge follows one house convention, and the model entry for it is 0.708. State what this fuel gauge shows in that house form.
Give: 0.25
